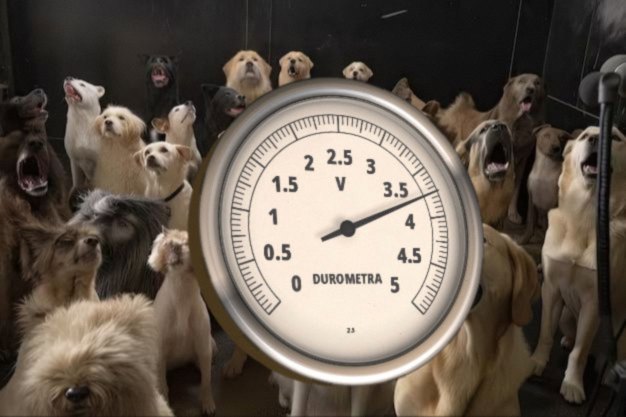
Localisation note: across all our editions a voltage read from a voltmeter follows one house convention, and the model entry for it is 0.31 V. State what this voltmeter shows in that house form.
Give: 3.75 V
